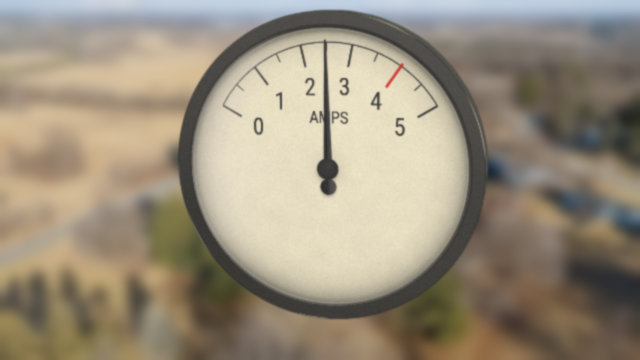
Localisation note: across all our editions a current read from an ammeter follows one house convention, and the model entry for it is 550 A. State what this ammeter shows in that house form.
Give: 2.5 A
